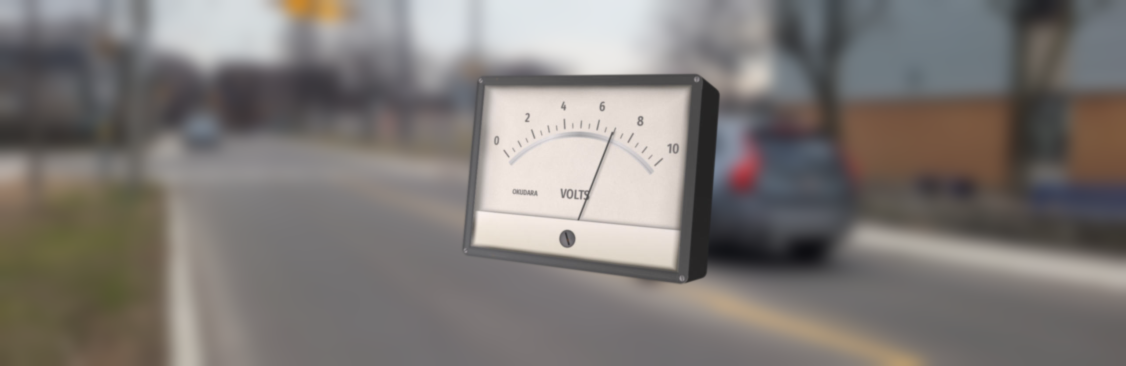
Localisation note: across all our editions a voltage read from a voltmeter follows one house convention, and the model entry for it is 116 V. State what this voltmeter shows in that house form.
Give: 7 V
